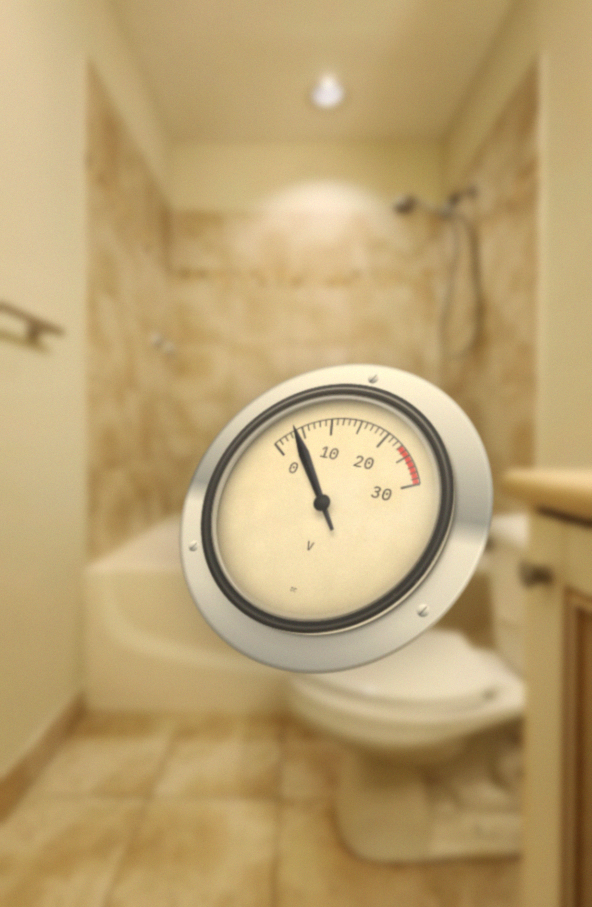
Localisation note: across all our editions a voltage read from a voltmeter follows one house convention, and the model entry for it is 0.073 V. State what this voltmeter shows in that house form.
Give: 4 V
